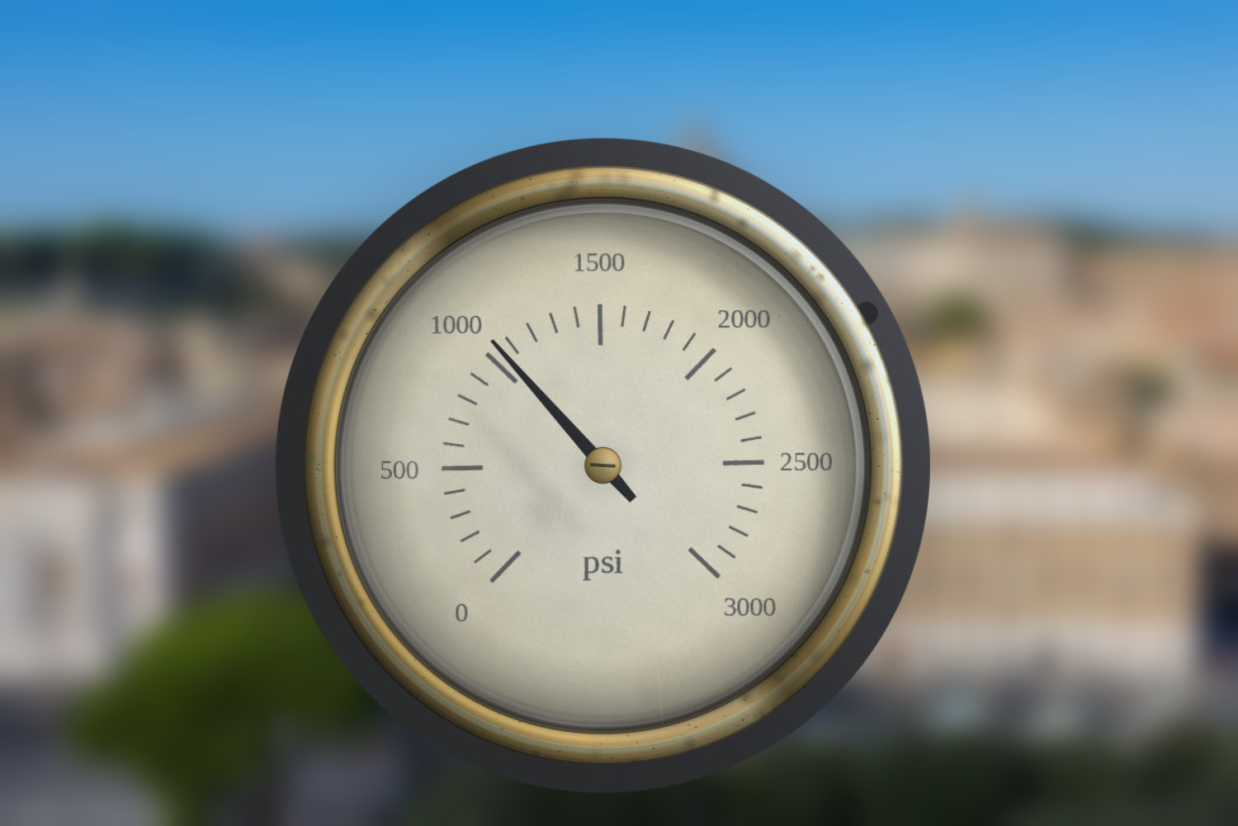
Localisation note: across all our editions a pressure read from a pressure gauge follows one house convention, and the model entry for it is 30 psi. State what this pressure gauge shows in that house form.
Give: 1050 psi
